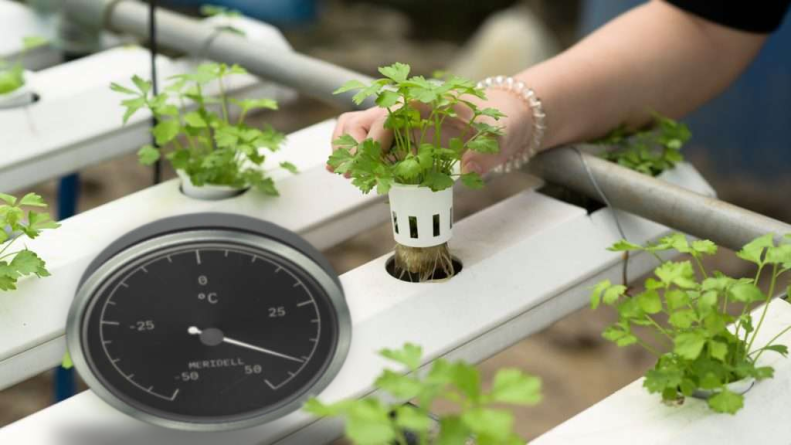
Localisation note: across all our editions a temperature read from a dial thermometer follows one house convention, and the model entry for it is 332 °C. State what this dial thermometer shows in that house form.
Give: 40 °C
